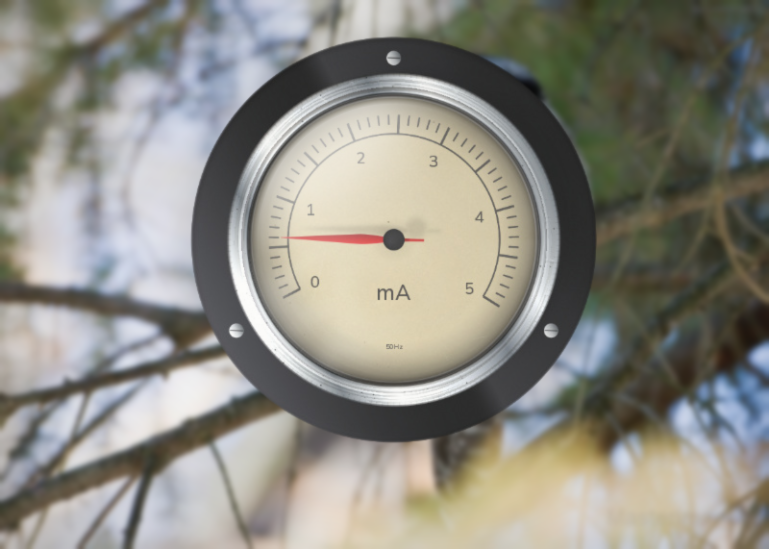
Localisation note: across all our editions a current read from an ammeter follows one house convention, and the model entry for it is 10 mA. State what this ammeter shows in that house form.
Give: 0.6 mA
